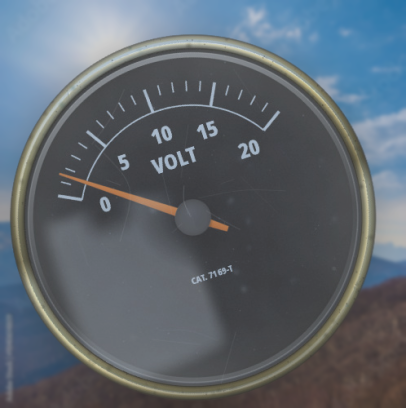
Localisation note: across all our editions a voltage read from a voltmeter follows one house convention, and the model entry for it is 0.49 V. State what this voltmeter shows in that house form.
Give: 1.5 V
